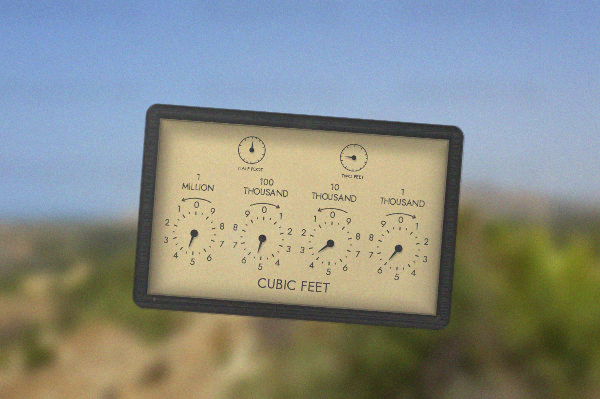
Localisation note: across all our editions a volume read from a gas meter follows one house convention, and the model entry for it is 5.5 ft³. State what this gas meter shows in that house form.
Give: 453600 ft³
